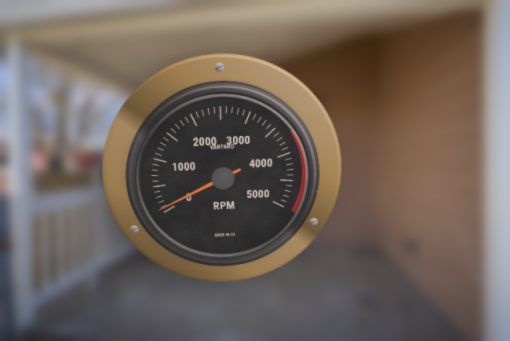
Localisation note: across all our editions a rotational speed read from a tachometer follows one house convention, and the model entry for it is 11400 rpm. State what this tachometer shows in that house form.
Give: 100 rpm
